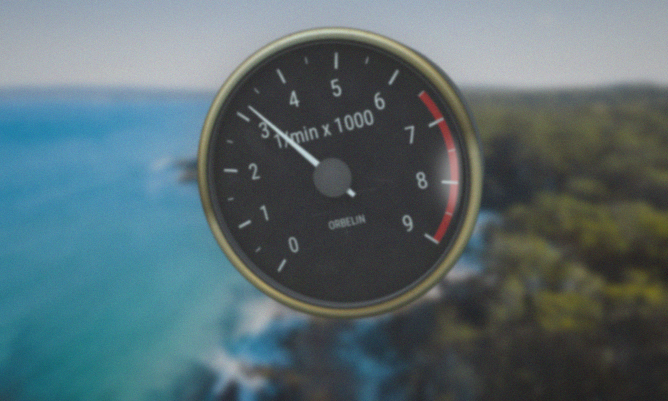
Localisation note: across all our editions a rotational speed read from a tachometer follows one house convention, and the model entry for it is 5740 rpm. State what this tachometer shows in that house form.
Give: 3250 rpm
